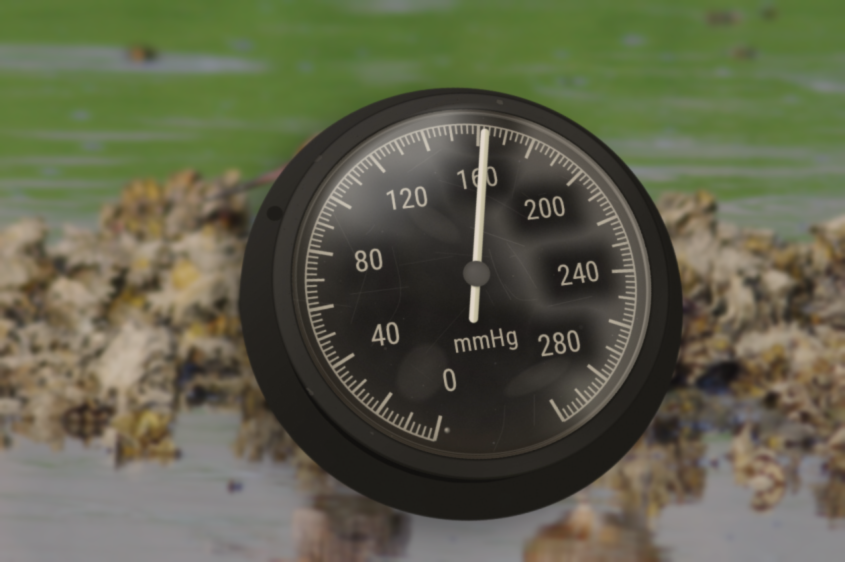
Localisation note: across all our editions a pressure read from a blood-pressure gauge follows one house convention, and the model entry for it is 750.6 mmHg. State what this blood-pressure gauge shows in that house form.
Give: 162 mmHg
